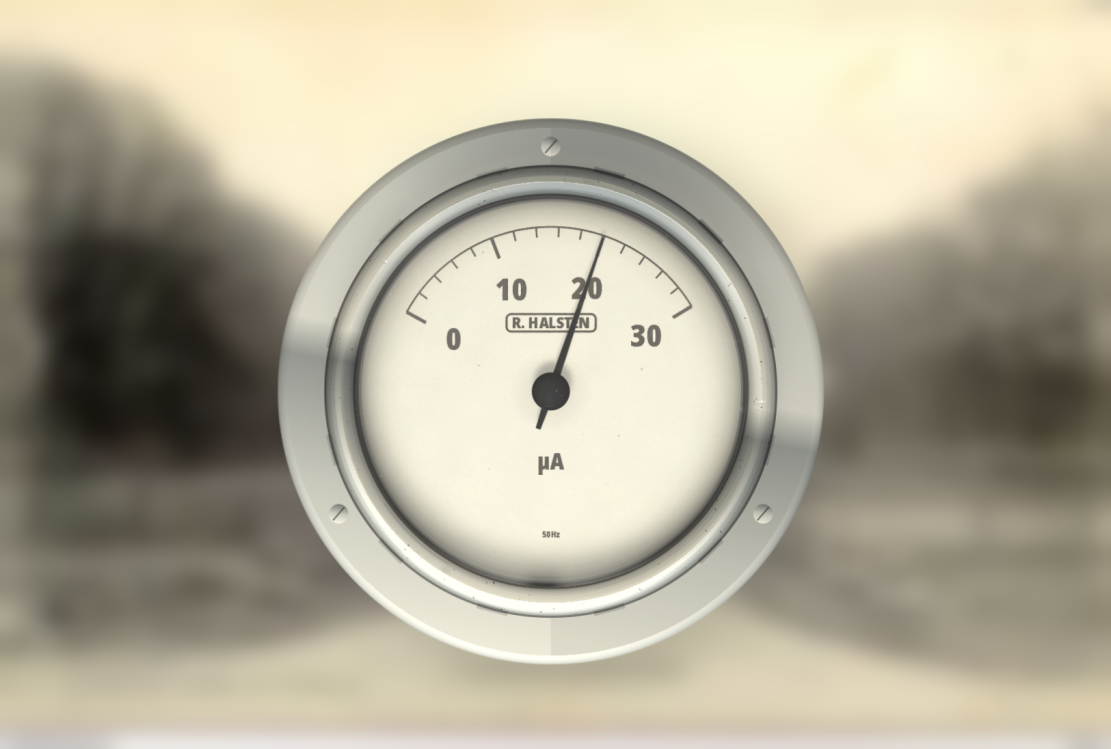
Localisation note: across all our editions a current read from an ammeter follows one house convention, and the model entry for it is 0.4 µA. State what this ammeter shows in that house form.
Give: 20 µA
